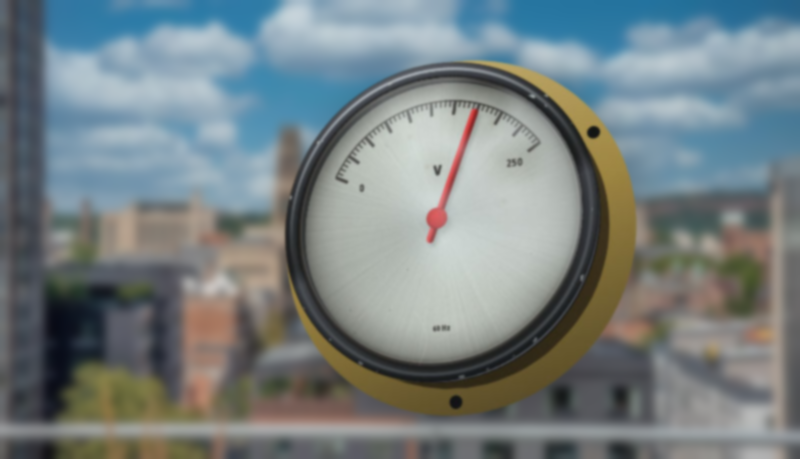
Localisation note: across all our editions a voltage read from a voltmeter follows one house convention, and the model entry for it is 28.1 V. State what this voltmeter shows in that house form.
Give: 175 V
